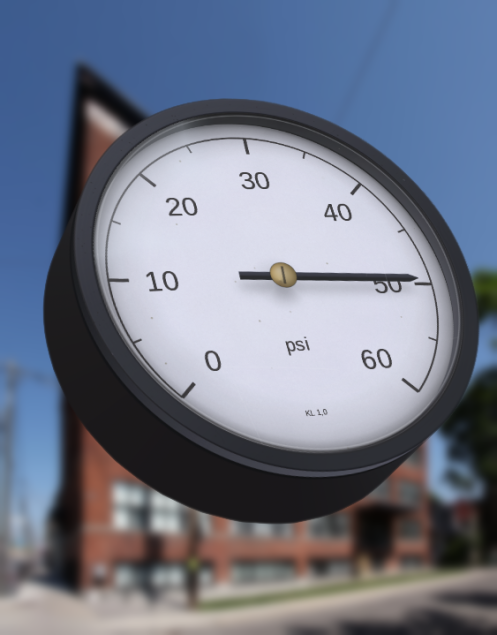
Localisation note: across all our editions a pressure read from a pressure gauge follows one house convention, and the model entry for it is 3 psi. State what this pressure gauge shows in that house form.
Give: 50 psi
